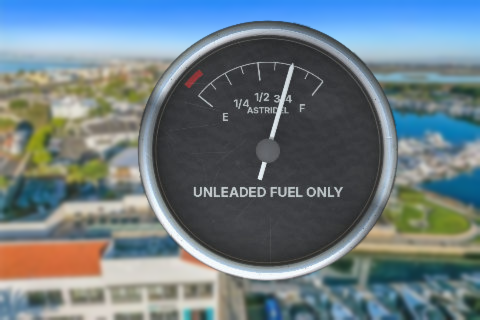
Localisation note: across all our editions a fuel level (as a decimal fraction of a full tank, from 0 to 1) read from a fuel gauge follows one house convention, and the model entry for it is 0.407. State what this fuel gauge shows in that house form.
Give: 0.75
